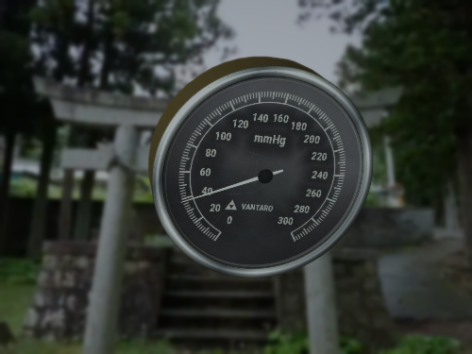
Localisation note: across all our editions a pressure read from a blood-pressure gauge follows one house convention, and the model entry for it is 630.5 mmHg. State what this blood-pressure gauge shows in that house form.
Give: 40 mmHg
